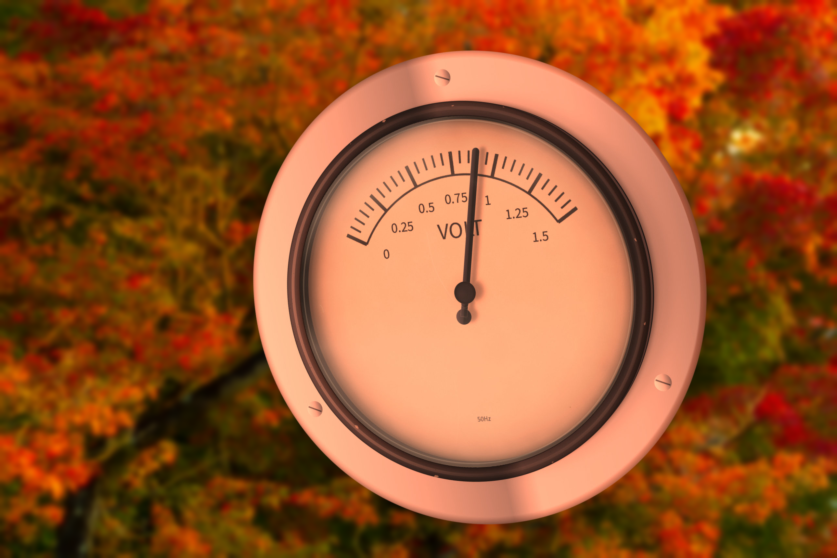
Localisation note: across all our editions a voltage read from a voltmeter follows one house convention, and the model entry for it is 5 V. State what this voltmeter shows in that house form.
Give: 0.9 V
